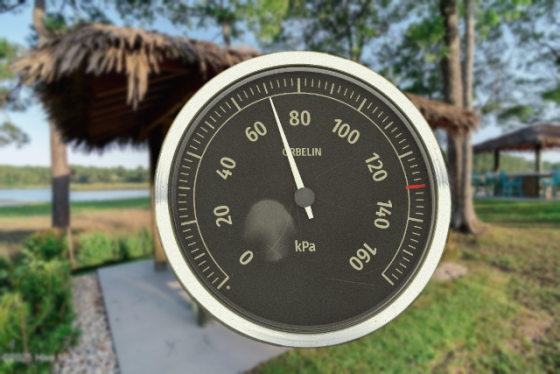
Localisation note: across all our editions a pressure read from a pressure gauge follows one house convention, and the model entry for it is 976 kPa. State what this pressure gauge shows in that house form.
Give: 70 kPa
